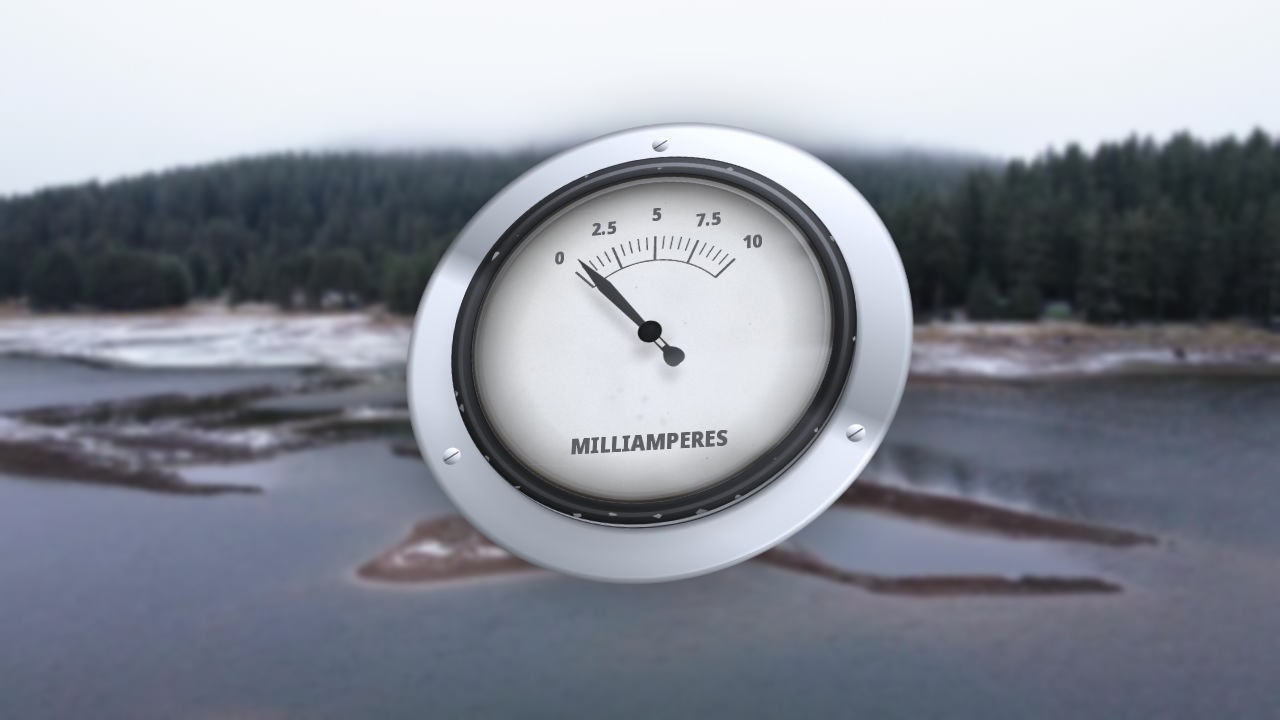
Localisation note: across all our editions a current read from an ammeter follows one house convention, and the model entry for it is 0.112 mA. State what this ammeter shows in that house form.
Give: 0.5 mA
